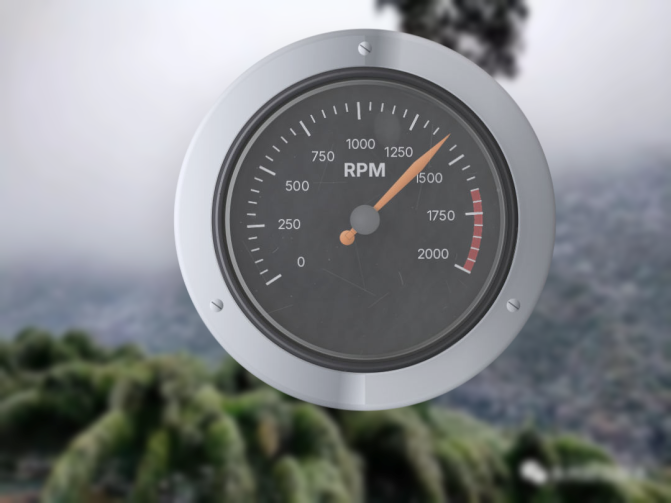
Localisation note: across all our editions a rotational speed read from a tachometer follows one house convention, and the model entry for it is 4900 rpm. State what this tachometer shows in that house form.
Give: 1400 rpm
